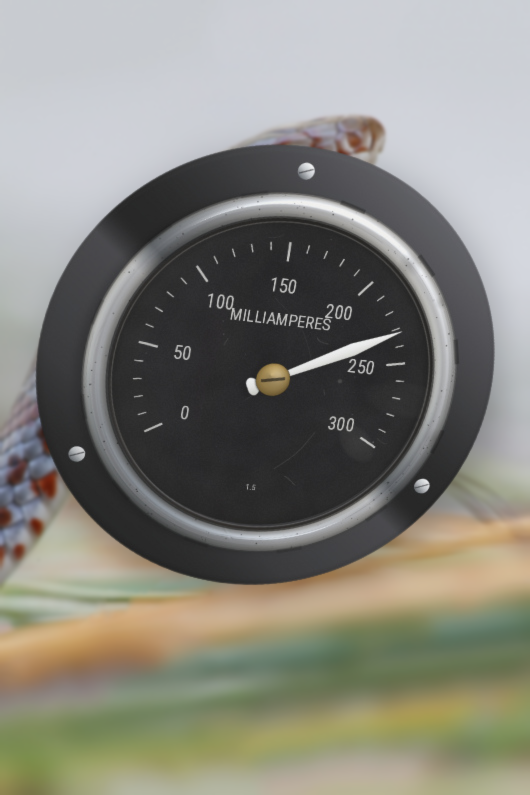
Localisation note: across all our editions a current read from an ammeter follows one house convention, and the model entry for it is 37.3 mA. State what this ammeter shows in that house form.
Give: 230 mA
